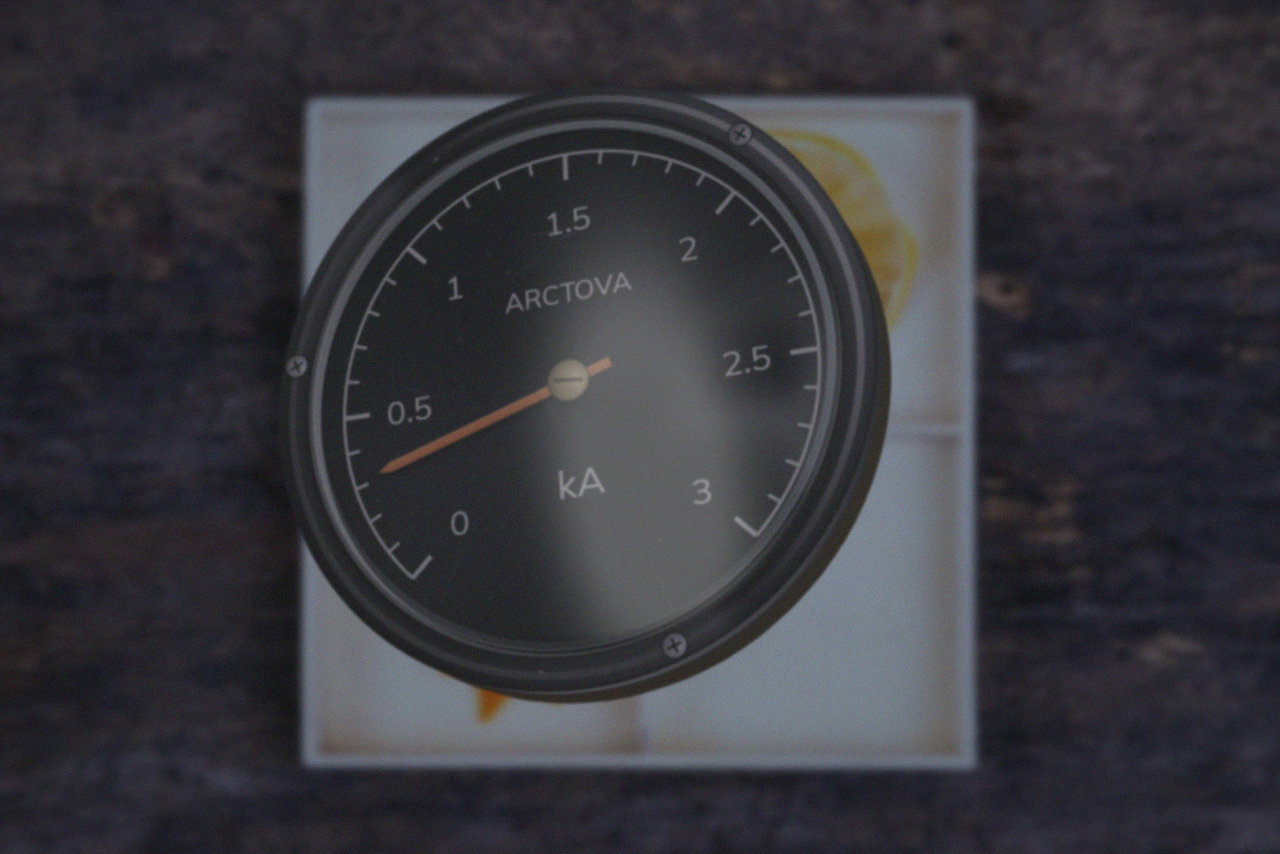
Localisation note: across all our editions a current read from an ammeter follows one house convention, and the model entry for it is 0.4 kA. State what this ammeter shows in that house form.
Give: 0.3 kA
